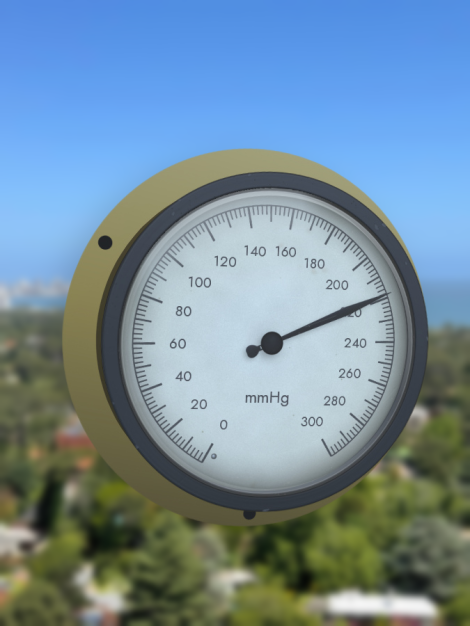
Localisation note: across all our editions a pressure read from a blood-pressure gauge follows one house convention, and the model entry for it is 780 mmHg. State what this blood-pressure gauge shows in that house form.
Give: 218 mmHg
